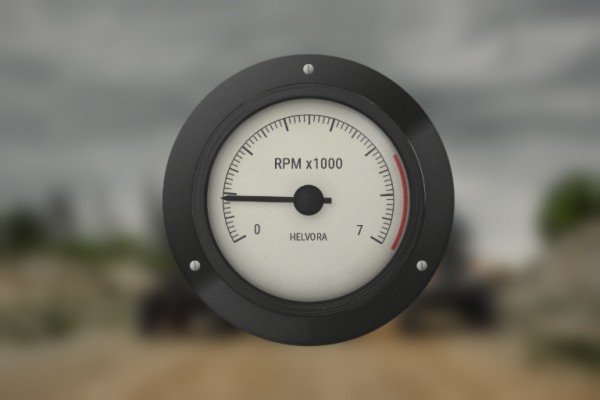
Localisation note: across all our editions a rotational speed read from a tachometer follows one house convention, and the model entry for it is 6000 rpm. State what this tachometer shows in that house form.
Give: 900 rpm
